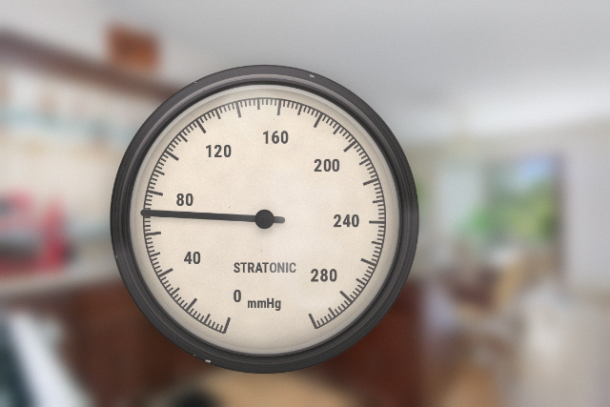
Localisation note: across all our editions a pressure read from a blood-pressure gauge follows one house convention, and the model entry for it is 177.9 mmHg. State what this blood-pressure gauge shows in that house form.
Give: 70 mmHg
